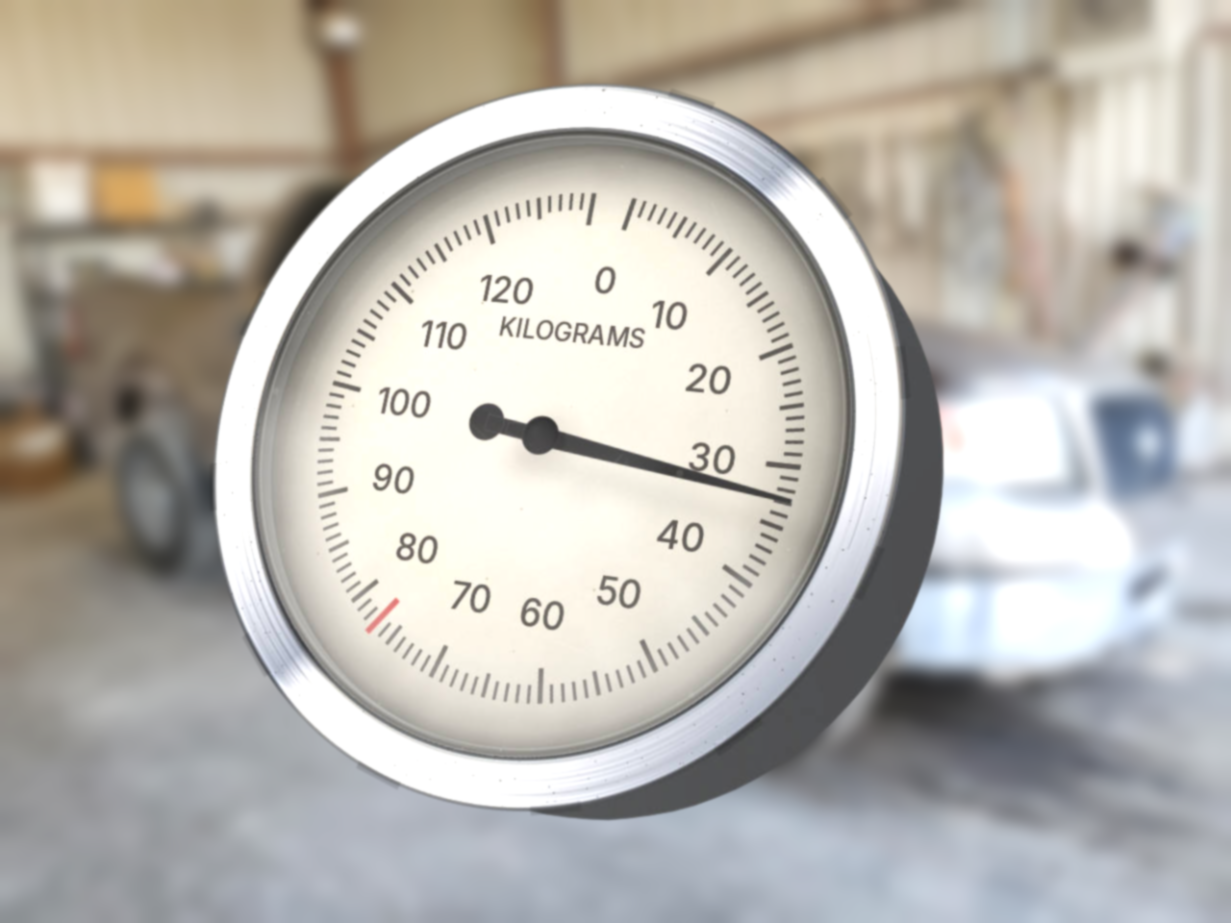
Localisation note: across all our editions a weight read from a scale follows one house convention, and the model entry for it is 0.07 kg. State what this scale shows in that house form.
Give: 33 kg
